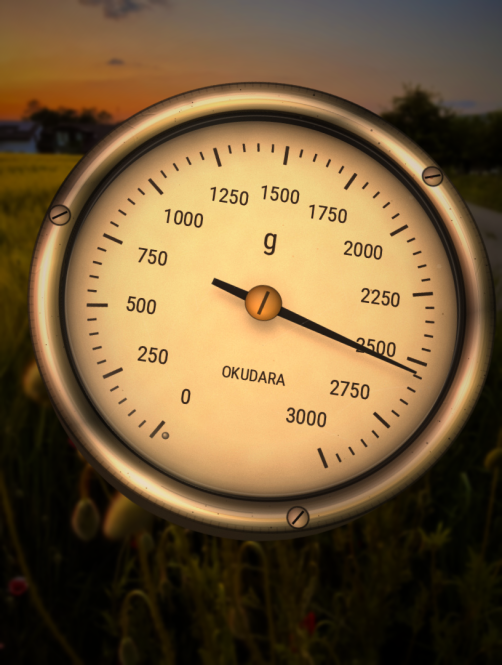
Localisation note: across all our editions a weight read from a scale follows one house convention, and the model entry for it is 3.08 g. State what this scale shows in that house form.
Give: 2550 g
